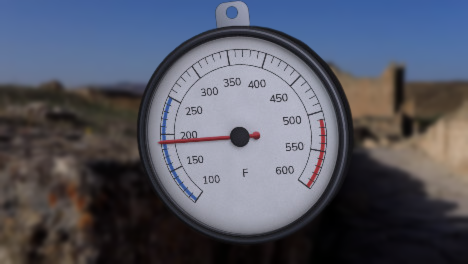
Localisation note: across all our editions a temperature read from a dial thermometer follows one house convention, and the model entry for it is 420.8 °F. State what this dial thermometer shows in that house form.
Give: 190 °F
